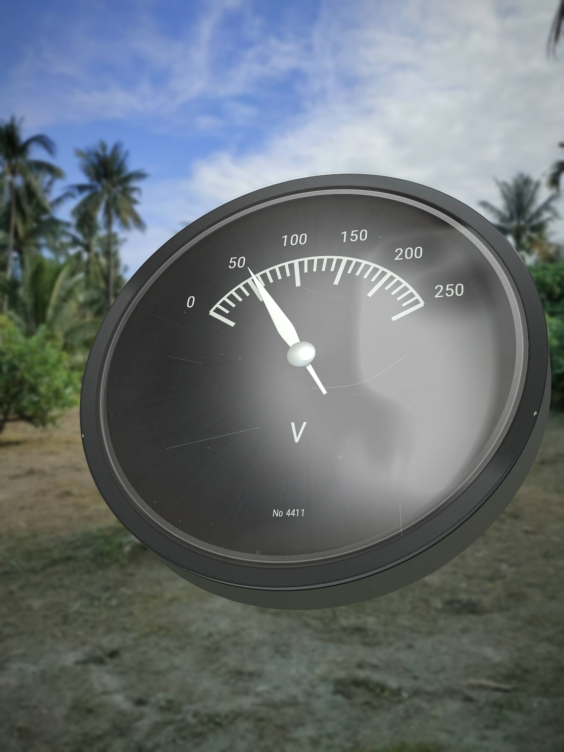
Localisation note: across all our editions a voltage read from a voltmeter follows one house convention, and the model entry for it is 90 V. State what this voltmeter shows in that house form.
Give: 55 V
